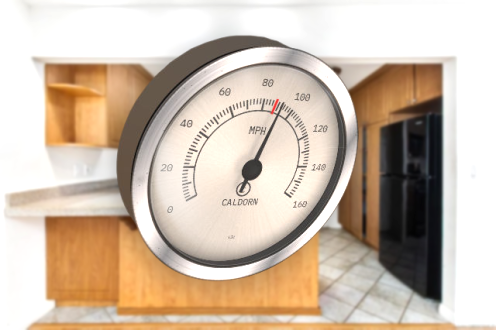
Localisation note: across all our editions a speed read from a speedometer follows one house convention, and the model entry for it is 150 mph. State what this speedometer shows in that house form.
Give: 90 mph
